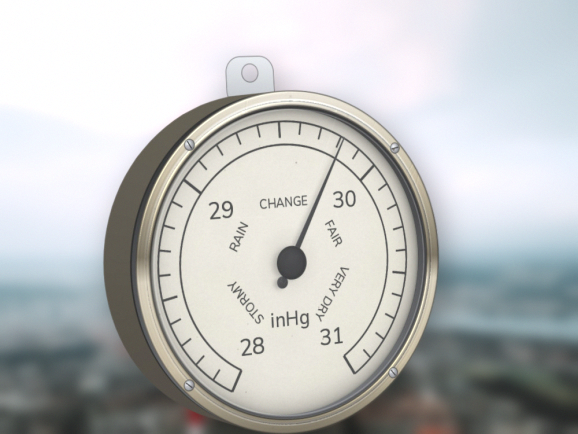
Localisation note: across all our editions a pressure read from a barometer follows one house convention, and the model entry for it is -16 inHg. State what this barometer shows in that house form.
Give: 29.8 inHg
